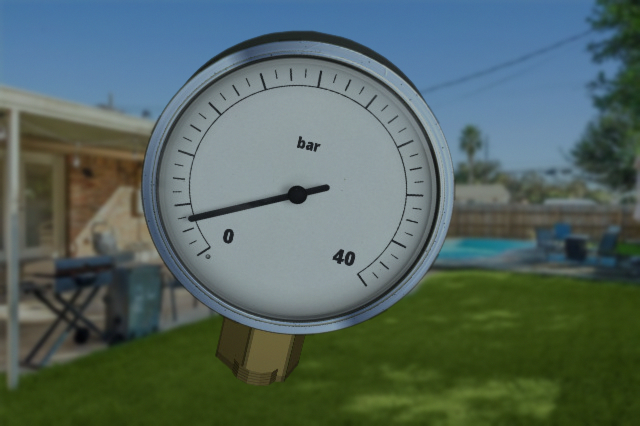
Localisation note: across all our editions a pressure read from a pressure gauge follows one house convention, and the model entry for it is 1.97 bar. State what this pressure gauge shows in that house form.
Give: 3 bar
